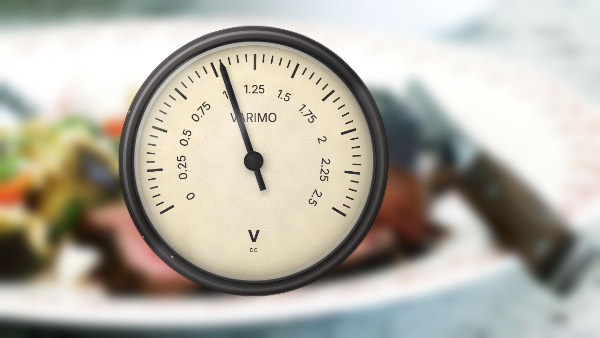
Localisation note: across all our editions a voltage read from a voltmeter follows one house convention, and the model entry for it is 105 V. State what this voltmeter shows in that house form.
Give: 1.05 V
